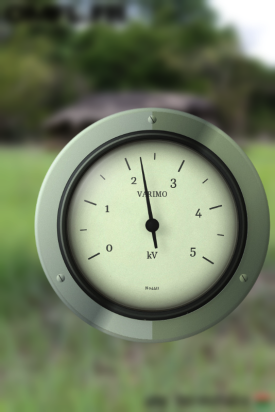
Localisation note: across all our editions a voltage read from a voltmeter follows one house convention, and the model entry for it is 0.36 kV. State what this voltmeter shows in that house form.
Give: 2.25 kV
